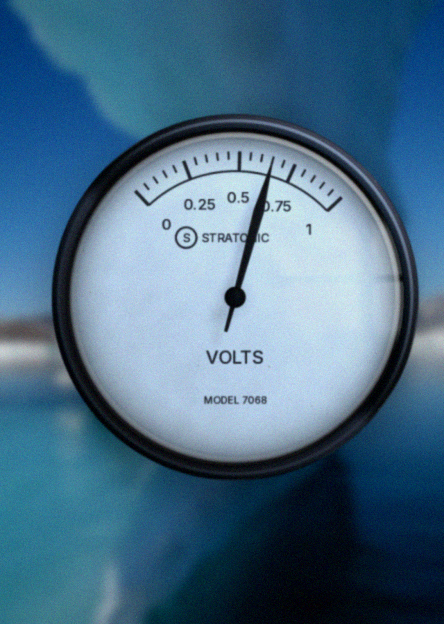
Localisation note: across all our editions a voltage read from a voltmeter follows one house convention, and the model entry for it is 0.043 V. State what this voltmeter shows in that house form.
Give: 0.65 V
